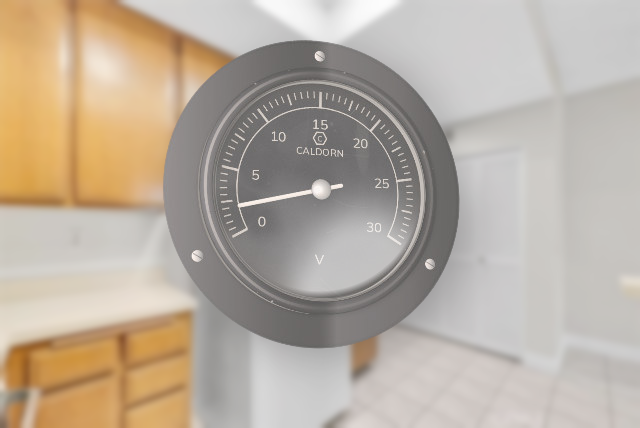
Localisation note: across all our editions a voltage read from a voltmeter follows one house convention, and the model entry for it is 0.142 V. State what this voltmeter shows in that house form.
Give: 2 V
